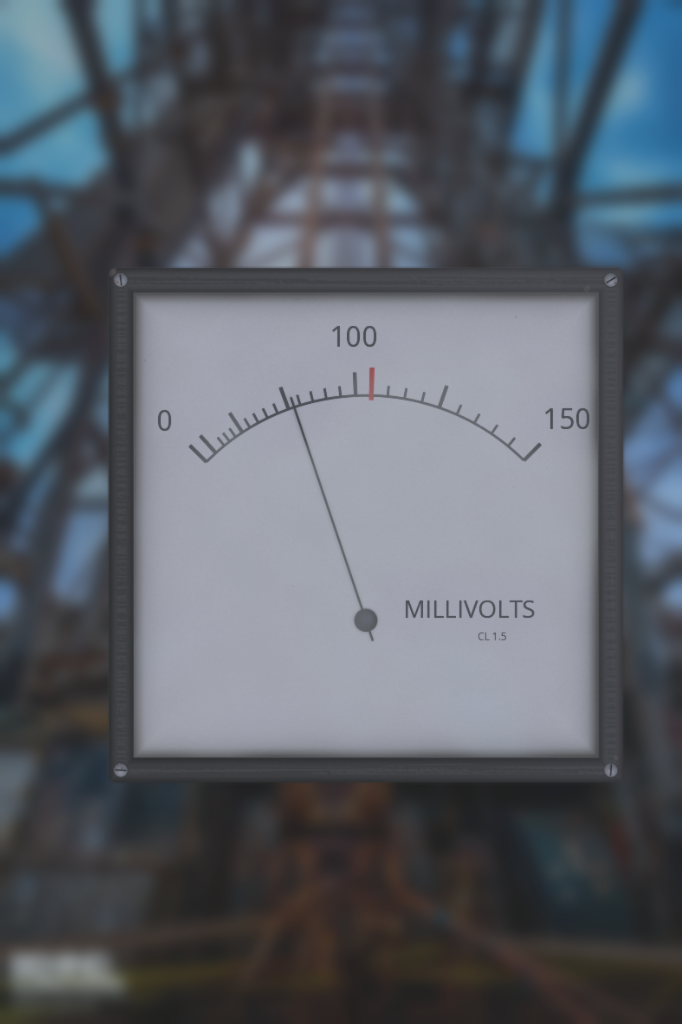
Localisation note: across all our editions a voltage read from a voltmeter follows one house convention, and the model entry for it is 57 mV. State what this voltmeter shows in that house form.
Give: 77.5 mV
